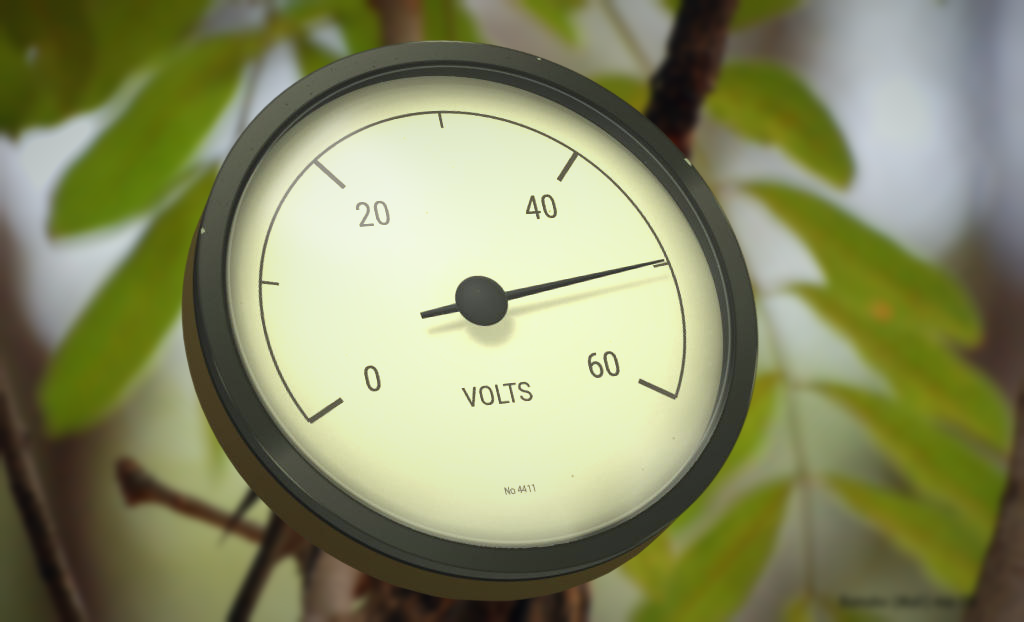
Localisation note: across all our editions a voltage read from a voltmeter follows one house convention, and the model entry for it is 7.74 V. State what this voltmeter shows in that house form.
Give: 50 V
